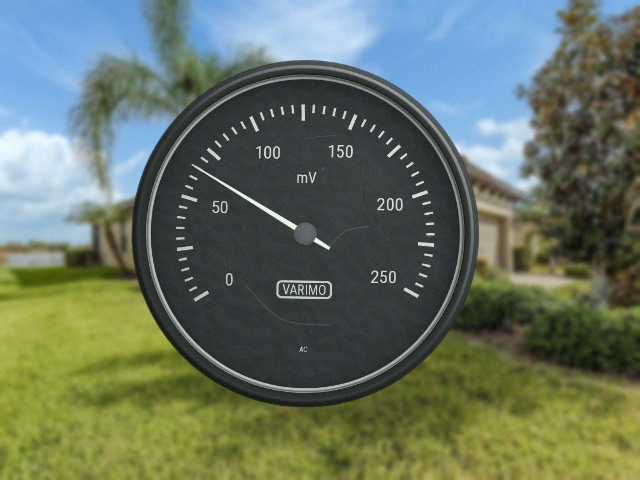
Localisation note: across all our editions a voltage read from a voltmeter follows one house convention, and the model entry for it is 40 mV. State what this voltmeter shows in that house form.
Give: 65 mV
